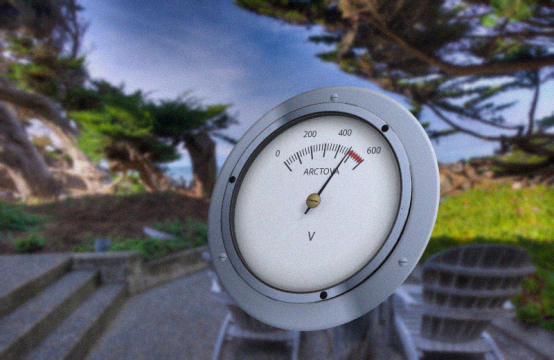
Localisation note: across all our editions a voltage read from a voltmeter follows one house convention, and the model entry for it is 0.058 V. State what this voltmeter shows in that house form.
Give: 500 V
